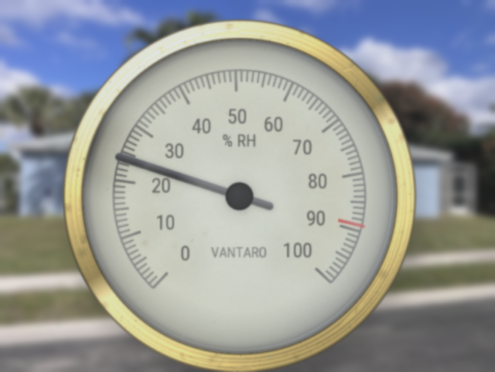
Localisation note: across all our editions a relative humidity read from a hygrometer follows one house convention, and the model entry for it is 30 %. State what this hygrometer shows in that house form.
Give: 24 %
